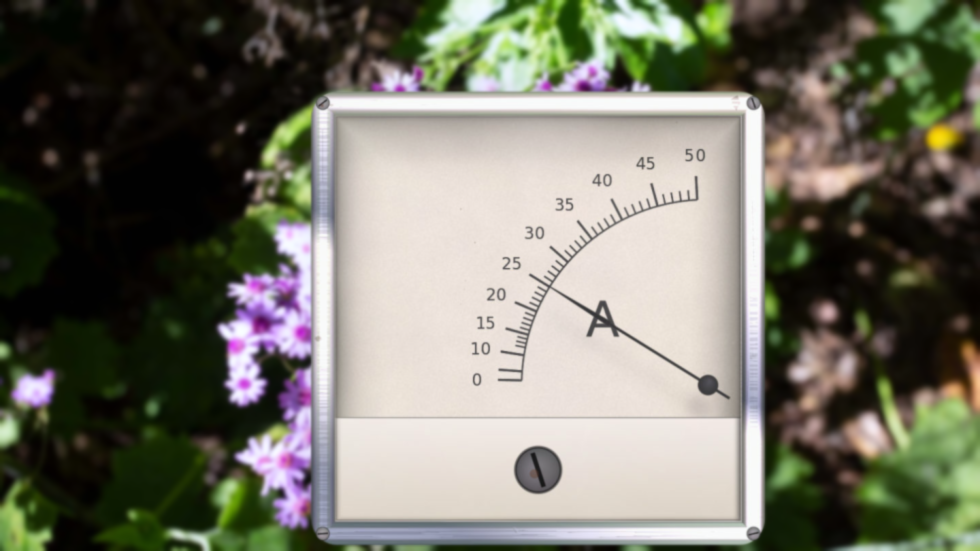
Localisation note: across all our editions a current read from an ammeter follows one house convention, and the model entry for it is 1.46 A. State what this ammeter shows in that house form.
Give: 25 A
